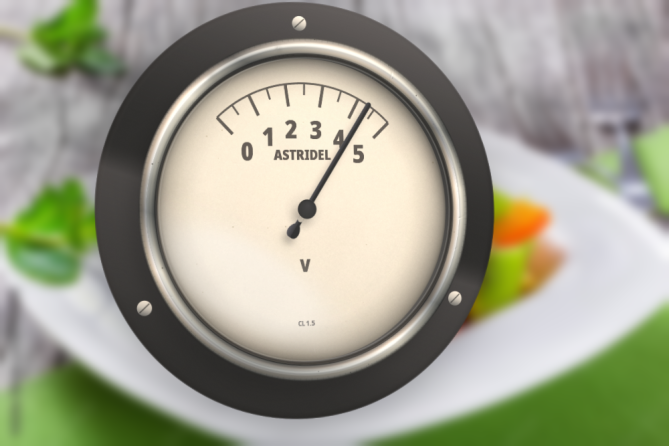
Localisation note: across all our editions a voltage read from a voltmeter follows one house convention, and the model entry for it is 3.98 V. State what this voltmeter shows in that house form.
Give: 4.25 V
